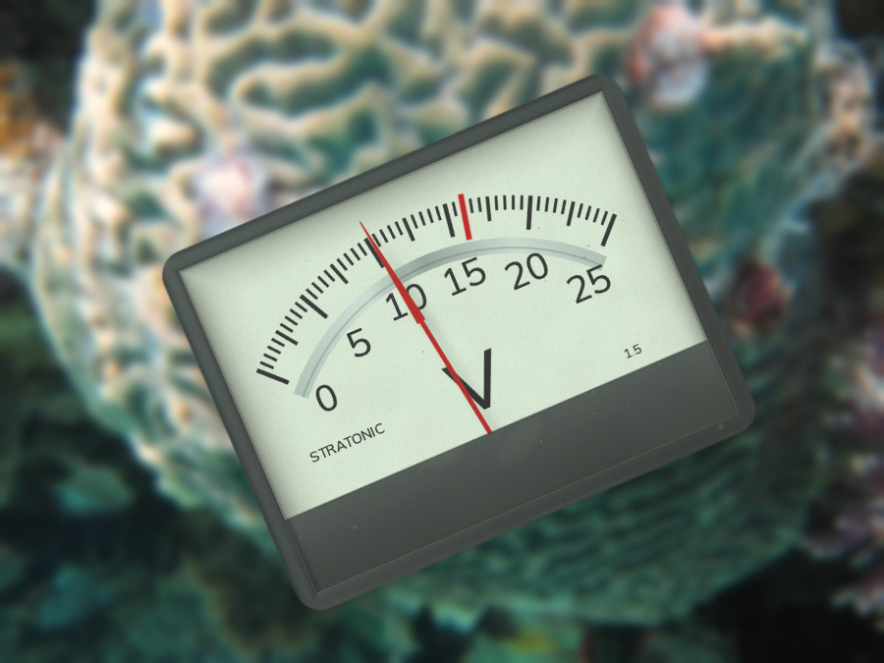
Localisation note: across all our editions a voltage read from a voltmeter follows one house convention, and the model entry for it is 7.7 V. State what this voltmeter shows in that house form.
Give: 10.25 V
